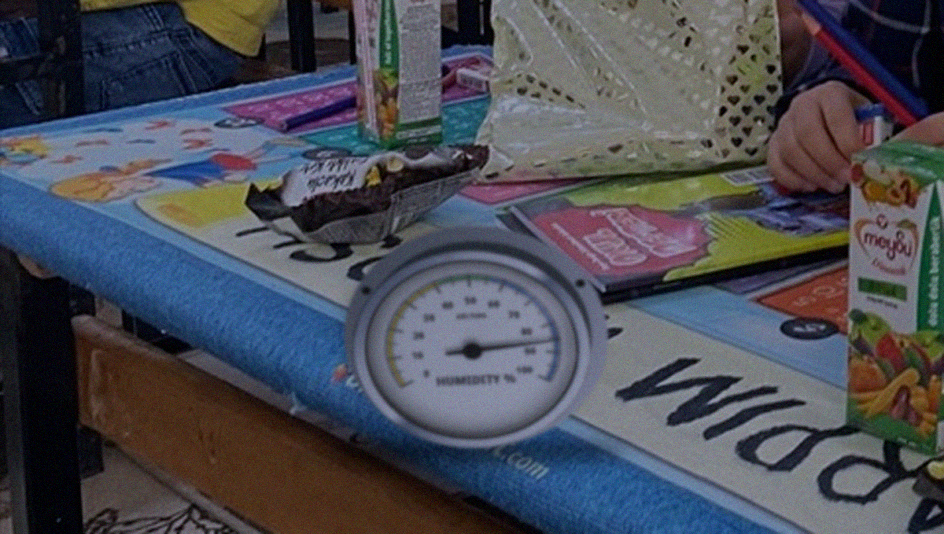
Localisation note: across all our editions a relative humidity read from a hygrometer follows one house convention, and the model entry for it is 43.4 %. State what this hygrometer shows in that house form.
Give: 85 %
